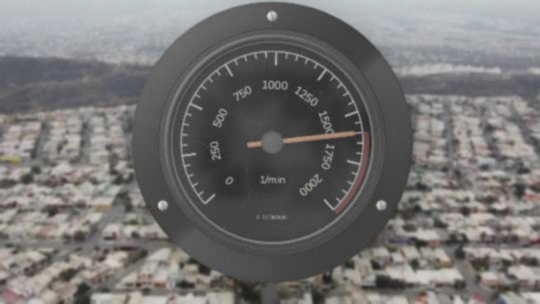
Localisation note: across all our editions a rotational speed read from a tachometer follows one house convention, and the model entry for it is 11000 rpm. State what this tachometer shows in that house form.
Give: 1600 rpm
